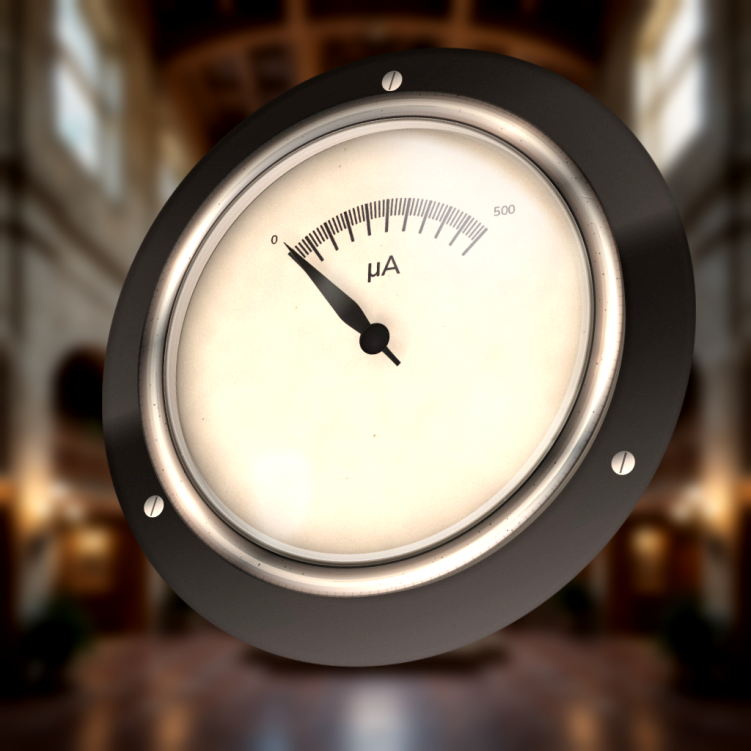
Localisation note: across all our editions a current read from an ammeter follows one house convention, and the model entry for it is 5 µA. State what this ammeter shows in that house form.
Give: 10 µA
